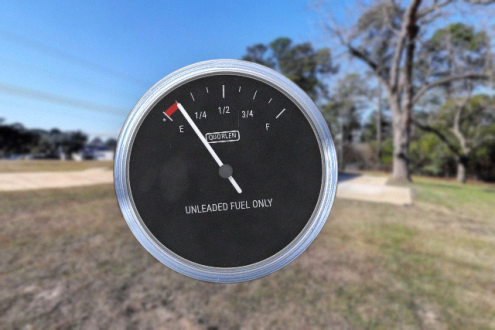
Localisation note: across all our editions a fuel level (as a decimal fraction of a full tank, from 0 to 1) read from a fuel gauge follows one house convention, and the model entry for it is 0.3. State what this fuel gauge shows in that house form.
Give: 0.125
